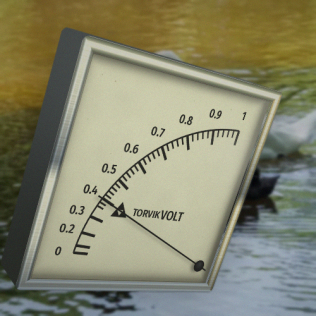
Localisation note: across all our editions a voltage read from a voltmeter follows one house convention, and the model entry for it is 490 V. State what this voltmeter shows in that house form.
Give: 0.4 V
